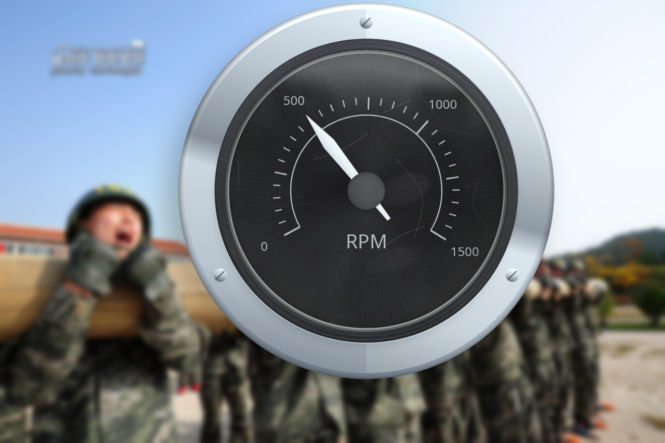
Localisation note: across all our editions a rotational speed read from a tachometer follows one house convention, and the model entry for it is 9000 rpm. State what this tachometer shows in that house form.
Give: 500 rpm
